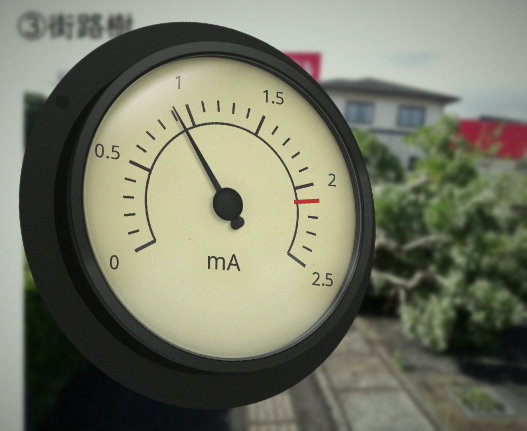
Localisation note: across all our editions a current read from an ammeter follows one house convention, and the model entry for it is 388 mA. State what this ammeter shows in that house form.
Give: 0.9 mA
